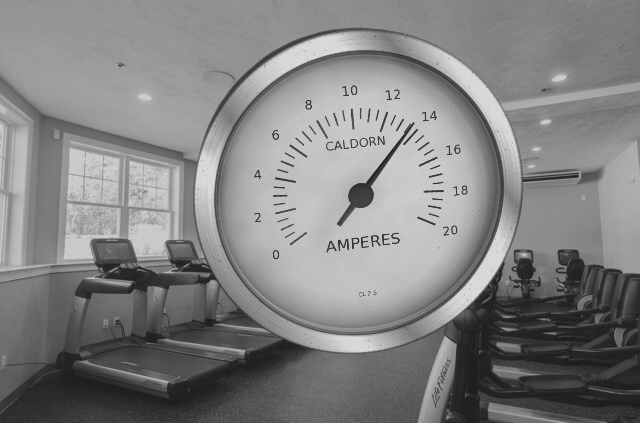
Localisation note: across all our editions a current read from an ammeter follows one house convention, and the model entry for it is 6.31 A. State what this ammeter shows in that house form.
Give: 13.5 A
